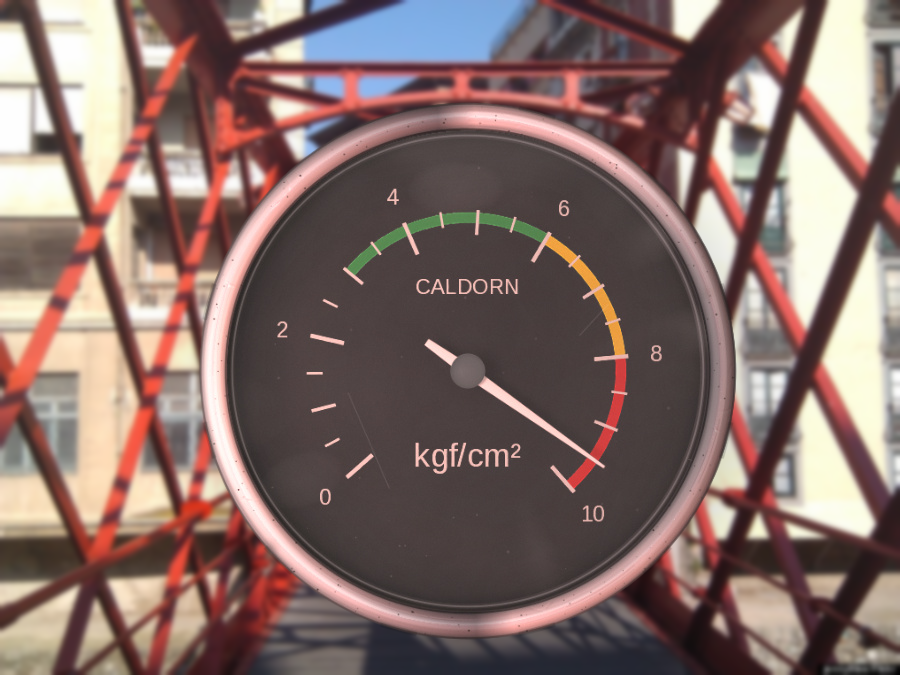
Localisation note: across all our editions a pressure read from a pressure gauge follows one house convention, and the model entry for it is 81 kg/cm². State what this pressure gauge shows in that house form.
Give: 9.5 kg/cm²
